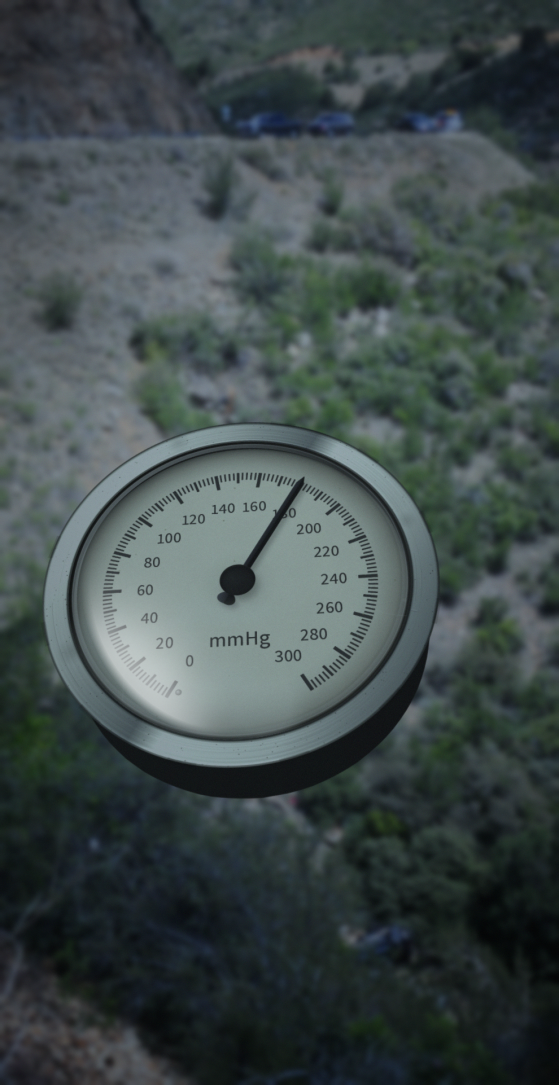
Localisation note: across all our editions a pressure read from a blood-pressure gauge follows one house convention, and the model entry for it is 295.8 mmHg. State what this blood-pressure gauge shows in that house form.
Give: 180 mmHg
